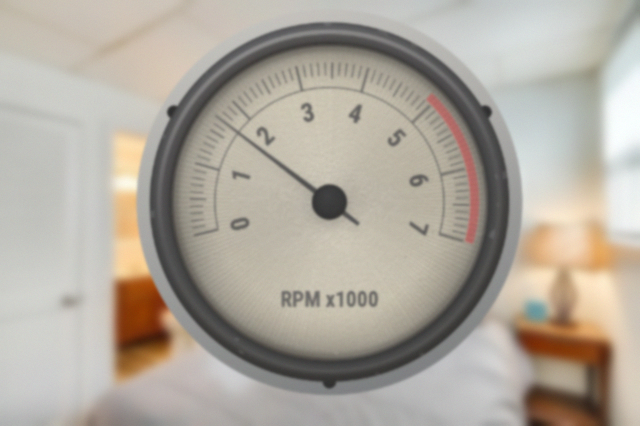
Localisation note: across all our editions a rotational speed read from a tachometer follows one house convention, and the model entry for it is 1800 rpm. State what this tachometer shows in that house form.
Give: 1700 rpm
